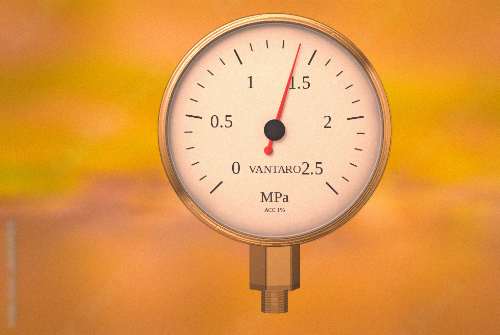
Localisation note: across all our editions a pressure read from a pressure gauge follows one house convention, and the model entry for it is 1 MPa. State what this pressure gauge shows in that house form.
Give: 1.4 MPa
